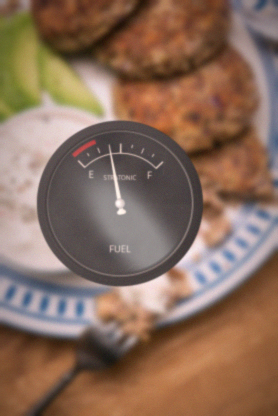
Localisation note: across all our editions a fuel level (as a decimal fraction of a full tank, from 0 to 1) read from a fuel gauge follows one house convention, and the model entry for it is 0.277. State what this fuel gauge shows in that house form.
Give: 0.375
